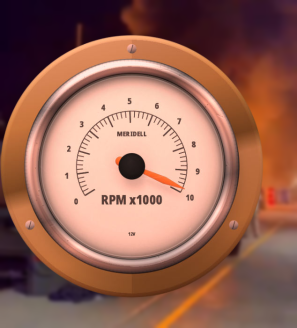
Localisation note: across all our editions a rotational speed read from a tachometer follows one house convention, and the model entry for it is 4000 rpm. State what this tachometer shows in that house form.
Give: 9800 rpm
